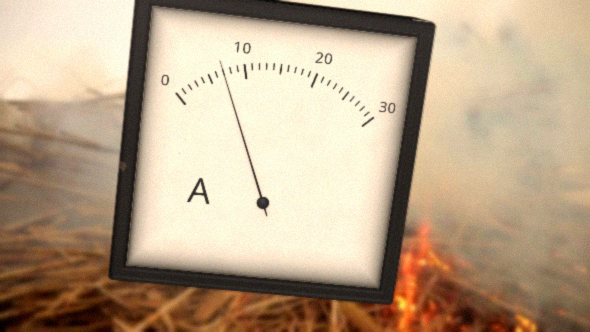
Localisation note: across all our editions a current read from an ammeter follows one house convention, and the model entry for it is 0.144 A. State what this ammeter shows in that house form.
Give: 7 A
